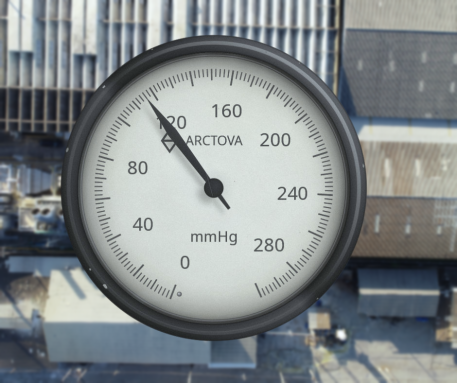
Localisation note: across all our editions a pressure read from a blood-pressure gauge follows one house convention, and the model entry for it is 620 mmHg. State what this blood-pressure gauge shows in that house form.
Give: 116 mmHg
